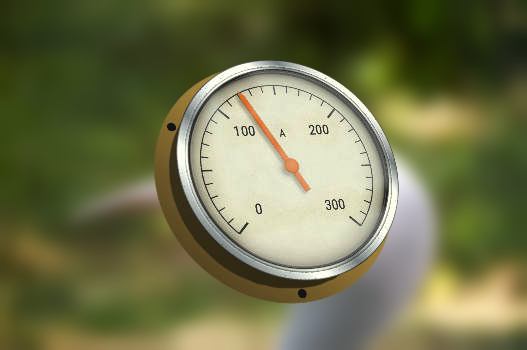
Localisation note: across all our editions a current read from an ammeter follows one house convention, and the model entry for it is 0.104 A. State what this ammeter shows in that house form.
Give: 120 A
